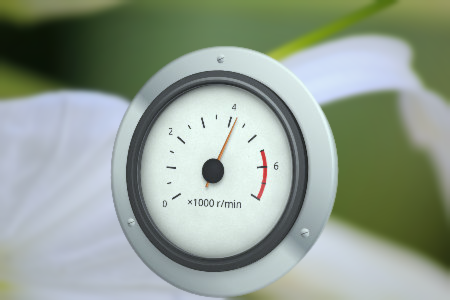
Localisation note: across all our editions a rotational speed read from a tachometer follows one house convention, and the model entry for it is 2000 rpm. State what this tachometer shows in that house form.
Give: 4250 rpm
